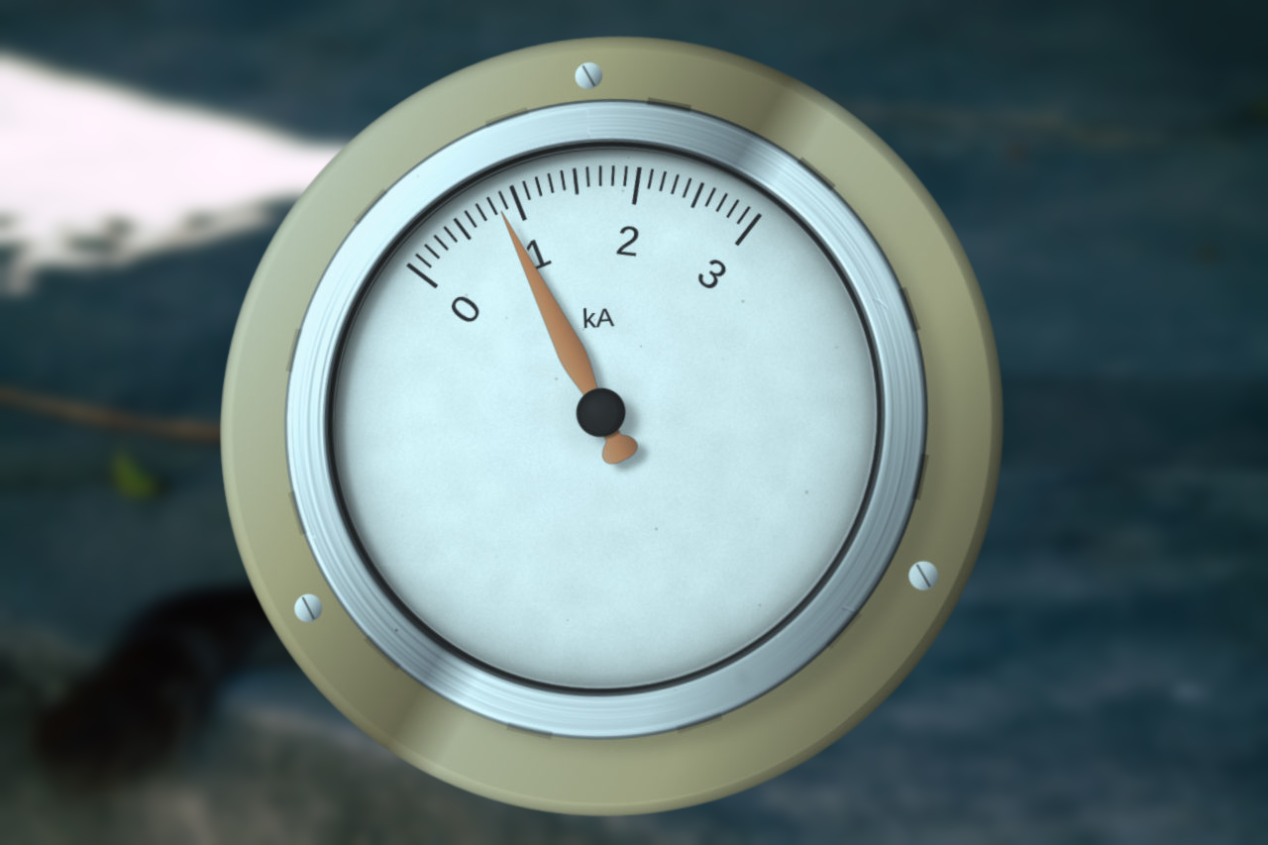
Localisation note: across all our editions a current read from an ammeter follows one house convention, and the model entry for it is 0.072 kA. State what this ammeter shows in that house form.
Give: 0.85 kA
